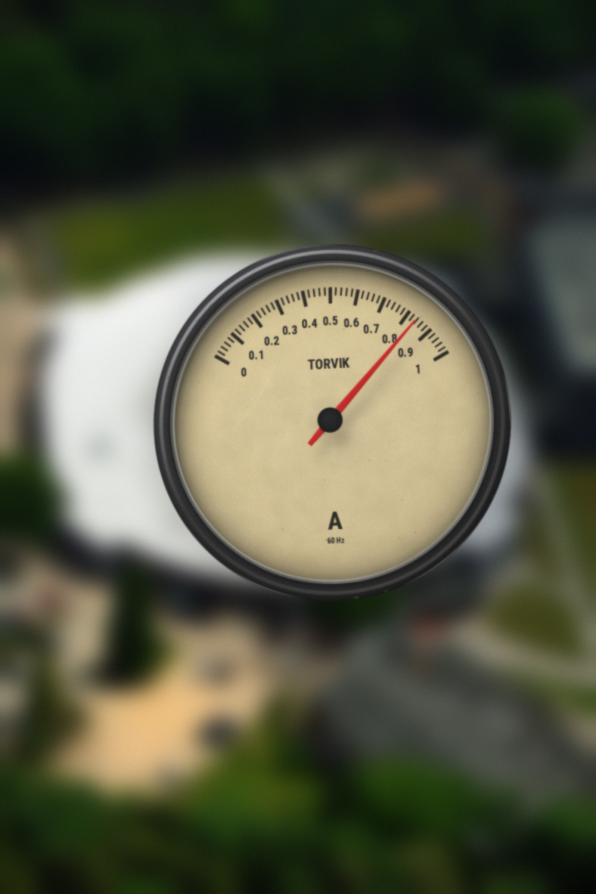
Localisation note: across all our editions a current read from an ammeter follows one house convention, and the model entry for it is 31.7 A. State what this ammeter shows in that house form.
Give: 0.84 A
